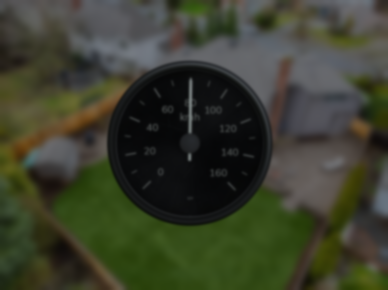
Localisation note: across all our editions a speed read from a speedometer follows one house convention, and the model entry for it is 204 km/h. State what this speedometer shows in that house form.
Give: 80 km/h
